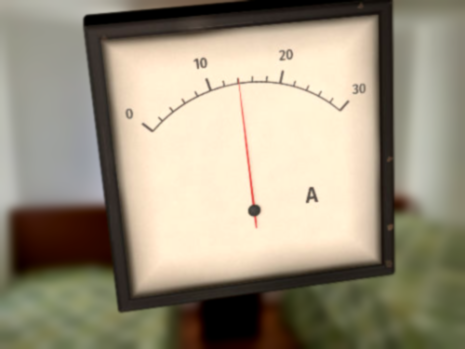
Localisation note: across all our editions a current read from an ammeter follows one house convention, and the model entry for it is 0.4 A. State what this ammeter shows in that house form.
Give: 14 A
